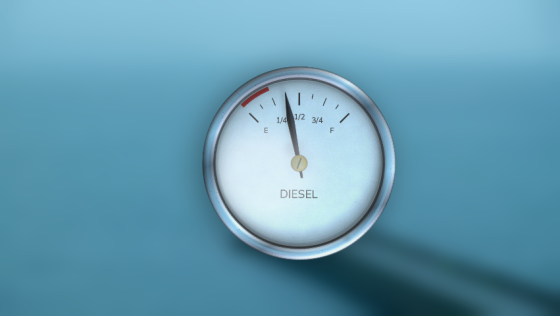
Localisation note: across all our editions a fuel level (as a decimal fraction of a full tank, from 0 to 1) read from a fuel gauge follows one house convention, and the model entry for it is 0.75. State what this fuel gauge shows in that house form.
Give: 0.375
